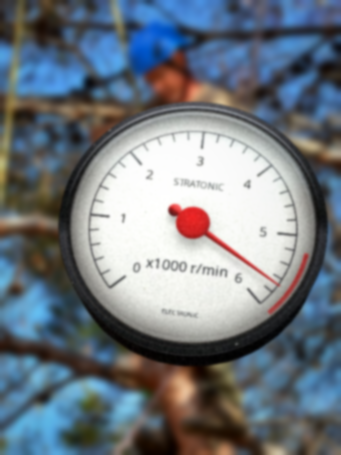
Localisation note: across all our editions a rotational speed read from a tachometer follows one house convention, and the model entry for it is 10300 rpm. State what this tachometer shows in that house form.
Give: 5700 rpm
